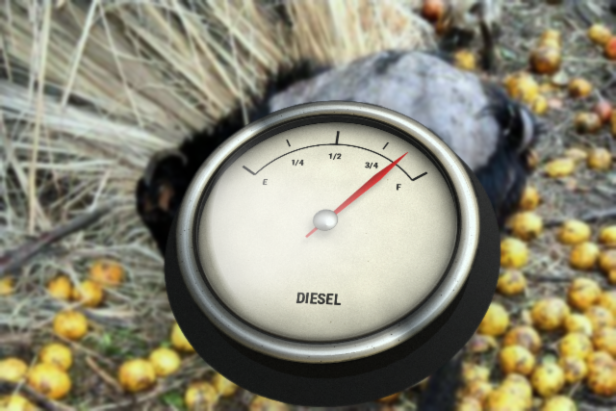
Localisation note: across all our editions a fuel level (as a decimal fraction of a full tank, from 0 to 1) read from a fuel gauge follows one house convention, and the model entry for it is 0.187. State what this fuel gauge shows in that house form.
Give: 0.875
